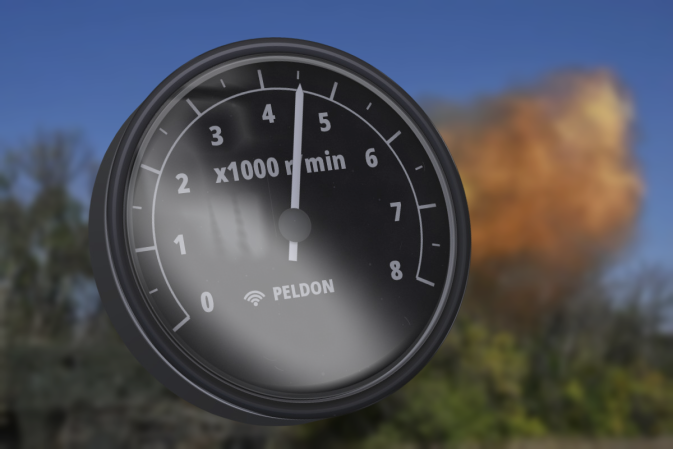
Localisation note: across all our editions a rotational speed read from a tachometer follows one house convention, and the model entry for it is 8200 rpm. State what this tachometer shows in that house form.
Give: 4500 rpm
